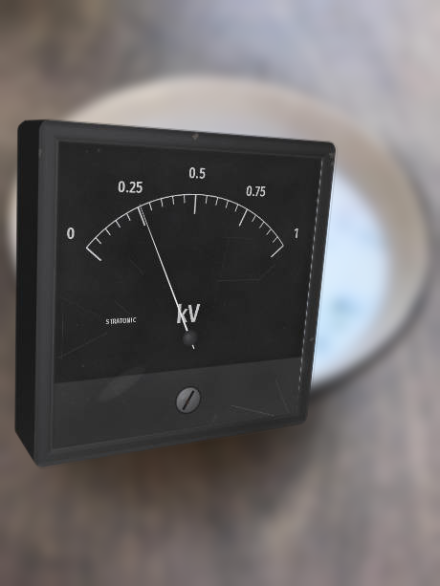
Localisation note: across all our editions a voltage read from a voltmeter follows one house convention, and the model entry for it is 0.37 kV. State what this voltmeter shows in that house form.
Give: 0.25 kV
